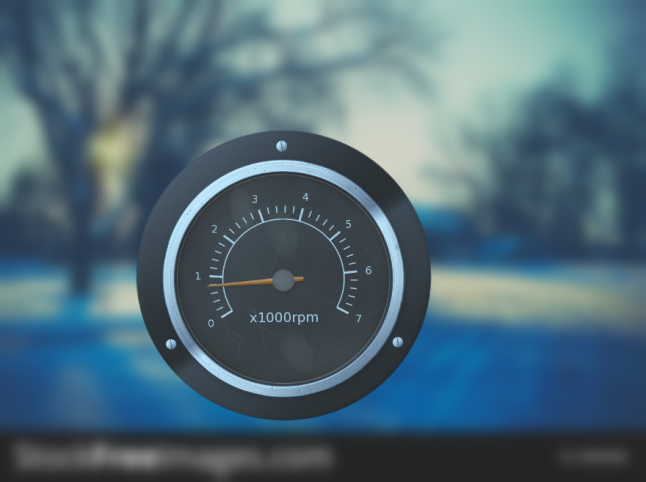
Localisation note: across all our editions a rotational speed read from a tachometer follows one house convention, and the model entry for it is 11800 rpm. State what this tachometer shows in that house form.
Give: 800 rpm
